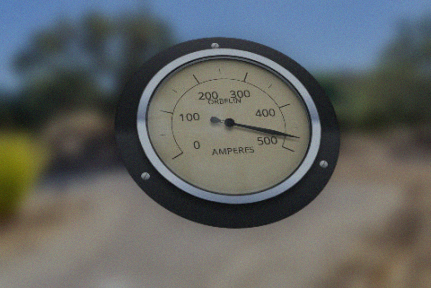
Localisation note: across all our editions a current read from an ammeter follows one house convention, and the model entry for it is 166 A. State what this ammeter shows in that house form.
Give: 475 A
